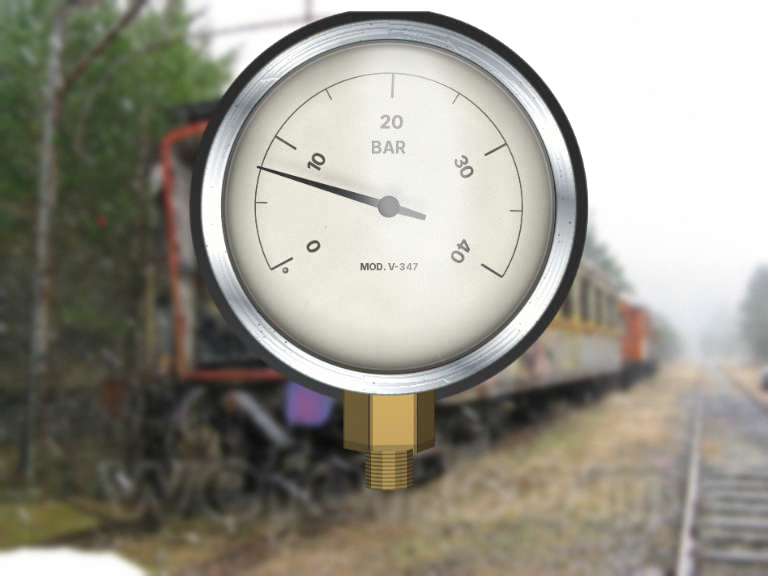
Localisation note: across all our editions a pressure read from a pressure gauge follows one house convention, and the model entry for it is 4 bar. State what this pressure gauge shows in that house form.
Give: 7.5 bar
